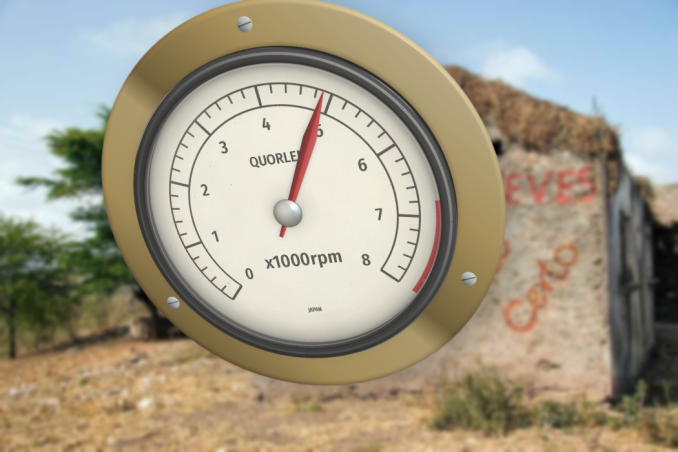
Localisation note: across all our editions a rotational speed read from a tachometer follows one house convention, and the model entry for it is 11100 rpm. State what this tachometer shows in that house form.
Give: 4900 rpm
